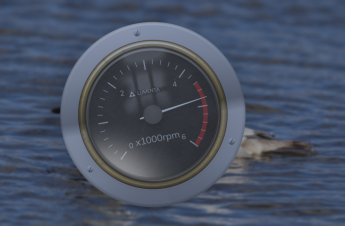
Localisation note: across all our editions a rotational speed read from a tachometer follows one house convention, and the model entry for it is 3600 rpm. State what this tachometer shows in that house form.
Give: 4800 rpm
